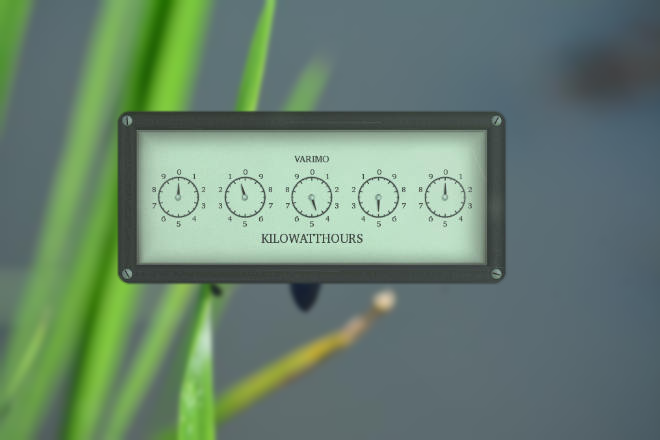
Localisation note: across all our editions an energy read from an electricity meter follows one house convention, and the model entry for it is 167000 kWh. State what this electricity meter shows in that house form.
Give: 450 kWh
